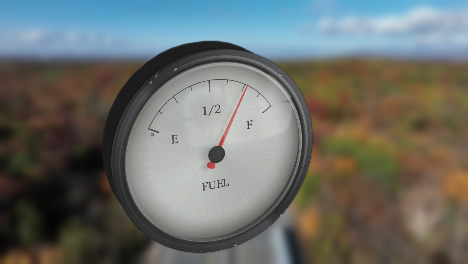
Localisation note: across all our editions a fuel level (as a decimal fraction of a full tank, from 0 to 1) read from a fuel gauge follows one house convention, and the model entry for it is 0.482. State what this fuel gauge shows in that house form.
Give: 0.75
